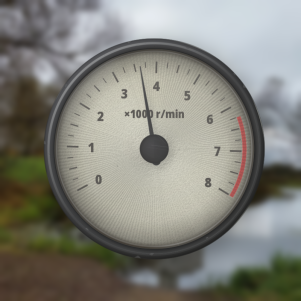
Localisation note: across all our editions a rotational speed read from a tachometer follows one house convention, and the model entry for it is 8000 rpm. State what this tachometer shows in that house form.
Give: 3625 rpm
